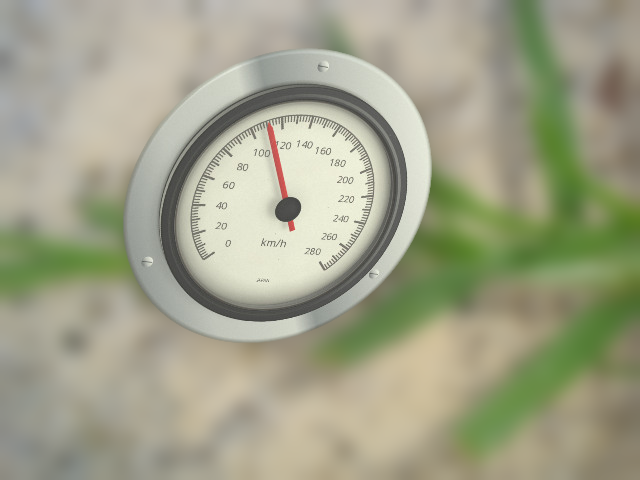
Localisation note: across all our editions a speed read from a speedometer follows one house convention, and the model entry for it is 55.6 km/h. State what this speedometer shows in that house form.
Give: 110 km/h
